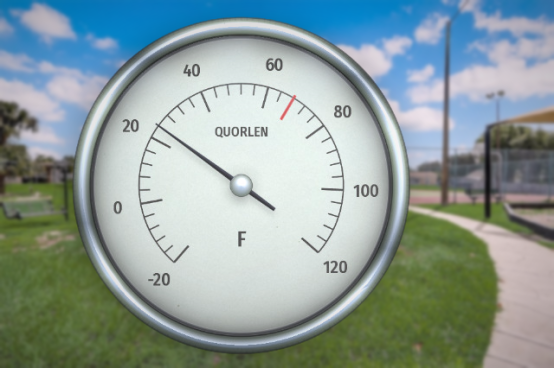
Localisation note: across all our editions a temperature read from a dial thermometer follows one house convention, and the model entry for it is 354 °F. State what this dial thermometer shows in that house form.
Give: 24 °F
